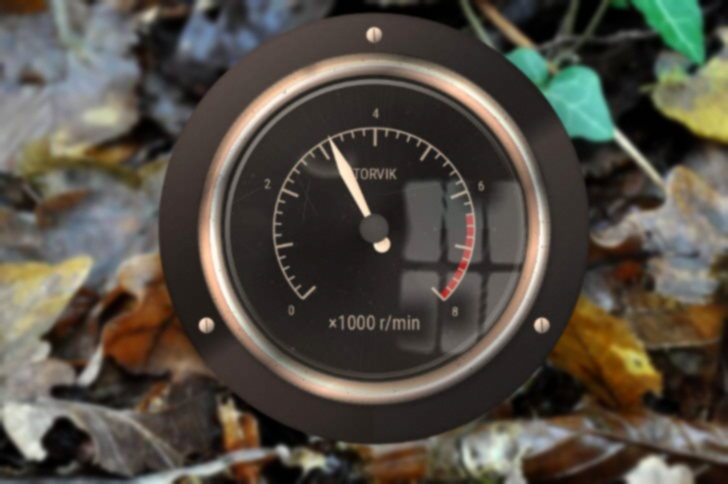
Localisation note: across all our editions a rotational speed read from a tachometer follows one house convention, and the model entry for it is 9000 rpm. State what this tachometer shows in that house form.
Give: 3200 rpm
